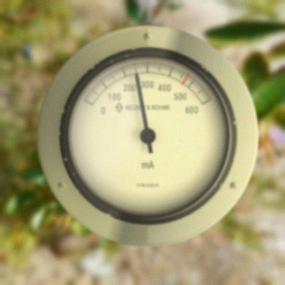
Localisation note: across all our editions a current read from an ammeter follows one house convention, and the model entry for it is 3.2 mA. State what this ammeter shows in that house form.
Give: 250 mA
